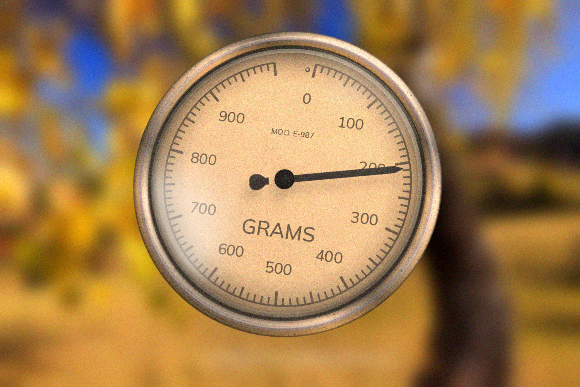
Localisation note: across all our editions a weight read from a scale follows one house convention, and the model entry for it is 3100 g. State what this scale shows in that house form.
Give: 210 g
